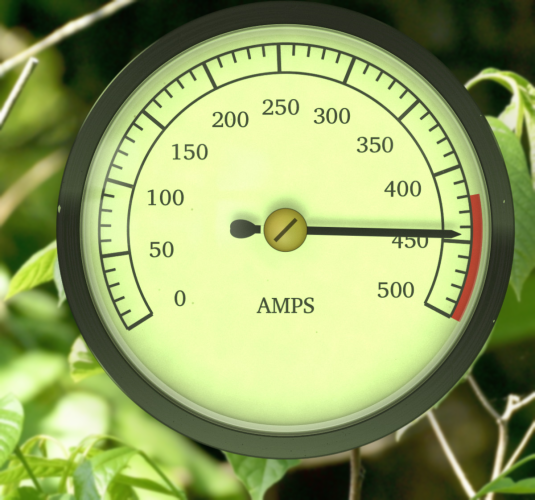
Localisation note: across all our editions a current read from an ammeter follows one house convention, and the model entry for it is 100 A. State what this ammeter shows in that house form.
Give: 445 A
